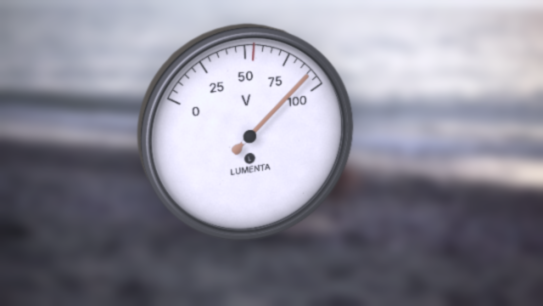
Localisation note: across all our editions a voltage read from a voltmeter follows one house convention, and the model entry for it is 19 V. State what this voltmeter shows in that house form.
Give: 90 V
